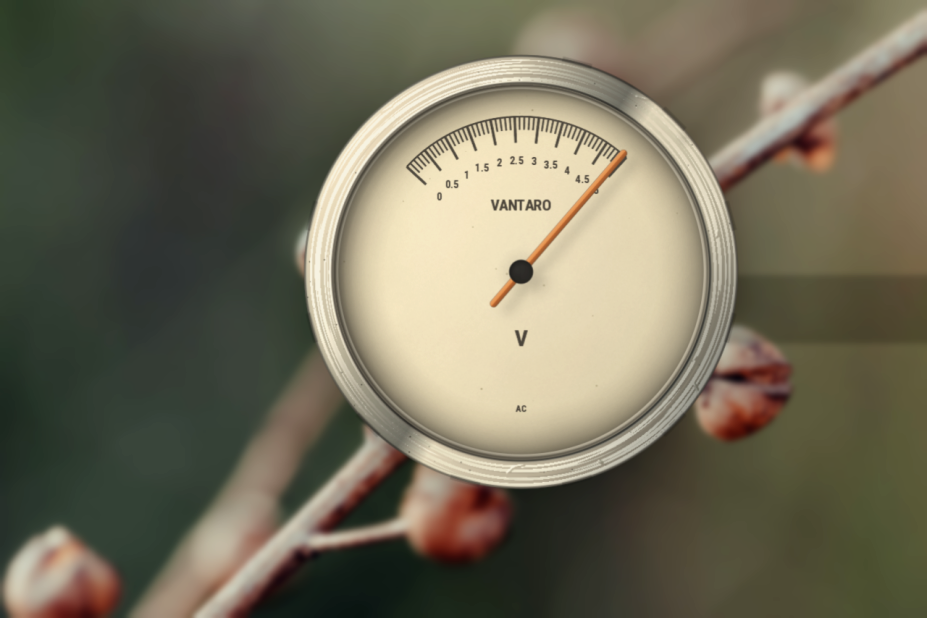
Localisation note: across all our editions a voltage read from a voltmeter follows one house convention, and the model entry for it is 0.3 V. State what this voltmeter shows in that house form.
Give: 4.9 V
